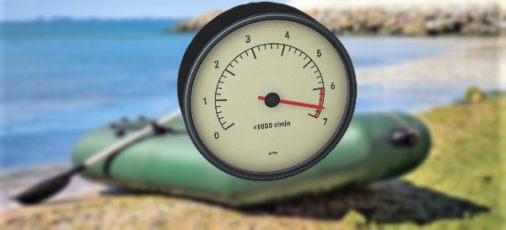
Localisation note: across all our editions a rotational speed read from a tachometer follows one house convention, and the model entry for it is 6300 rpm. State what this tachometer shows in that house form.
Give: 6600 rpm
